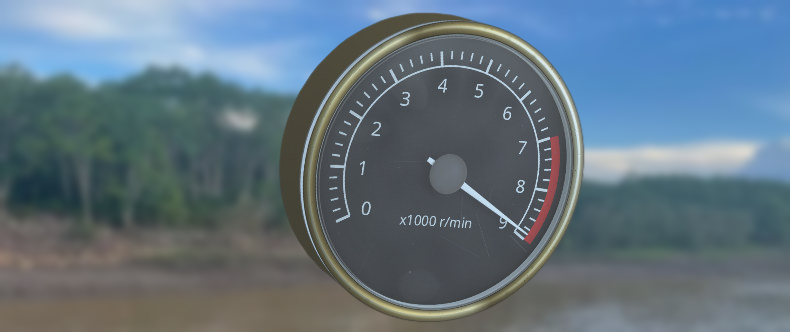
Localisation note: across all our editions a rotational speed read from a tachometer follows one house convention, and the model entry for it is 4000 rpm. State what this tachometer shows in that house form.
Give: 8900 rpm
